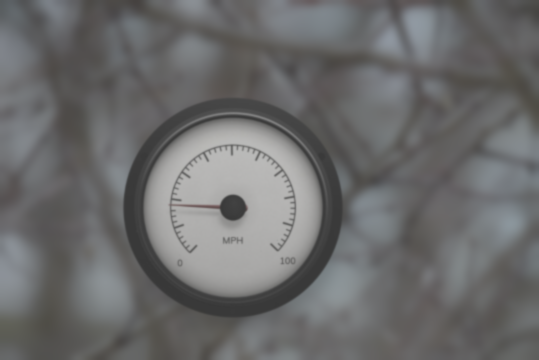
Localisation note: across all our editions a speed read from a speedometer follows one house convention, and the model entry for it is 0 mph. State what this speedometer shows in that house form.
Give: 18 mph
